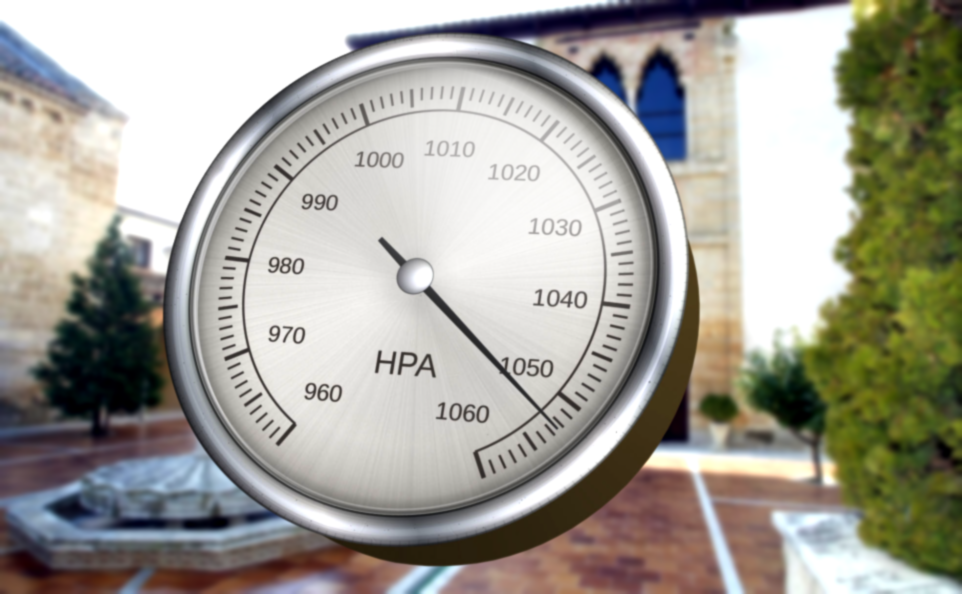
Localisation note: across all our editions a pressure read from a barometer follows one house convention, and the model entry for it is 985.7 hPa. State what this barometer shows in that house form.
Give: 1052.5 hPa
